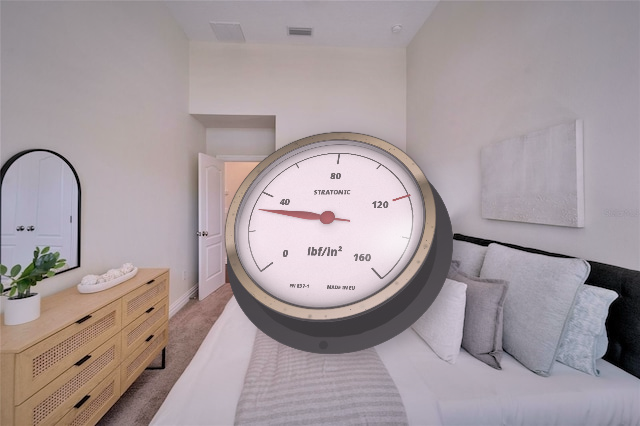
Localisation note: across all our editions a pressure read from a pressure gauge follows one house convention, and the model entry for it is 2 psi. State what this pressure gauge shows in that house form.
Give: 30 psi
